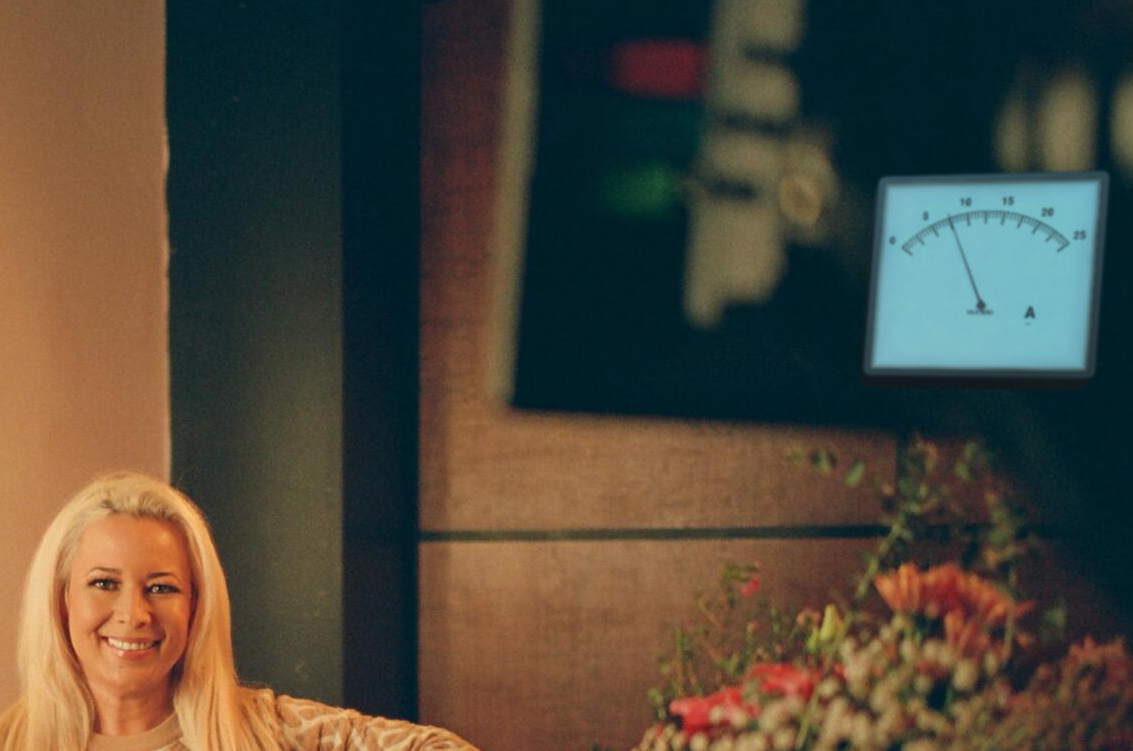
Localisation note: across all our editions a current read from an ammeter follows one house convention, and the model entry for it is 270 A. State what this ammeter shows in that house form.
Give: 7.5 A
